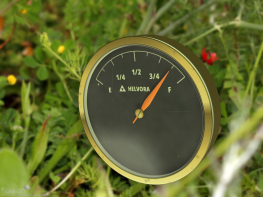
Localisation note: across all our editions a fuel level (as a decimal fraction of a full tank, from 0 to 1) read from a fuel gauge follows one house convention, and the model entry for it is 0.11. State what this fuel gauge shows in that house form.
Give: 0.875
